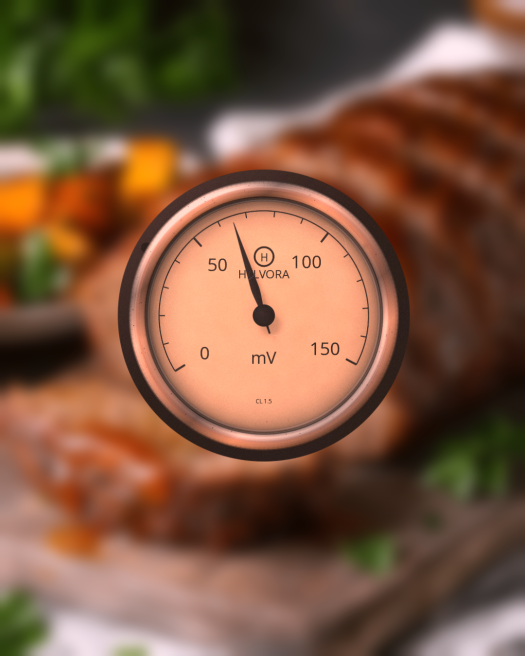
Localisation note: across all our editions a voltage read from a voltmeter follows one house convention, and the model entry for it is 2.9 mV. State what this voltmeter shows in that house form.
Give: 65 mV
